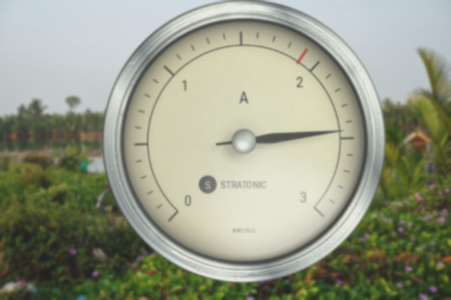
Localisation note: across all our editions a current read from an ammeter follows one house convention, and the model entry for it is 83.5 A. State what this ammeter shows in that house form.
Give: 2.45 A
